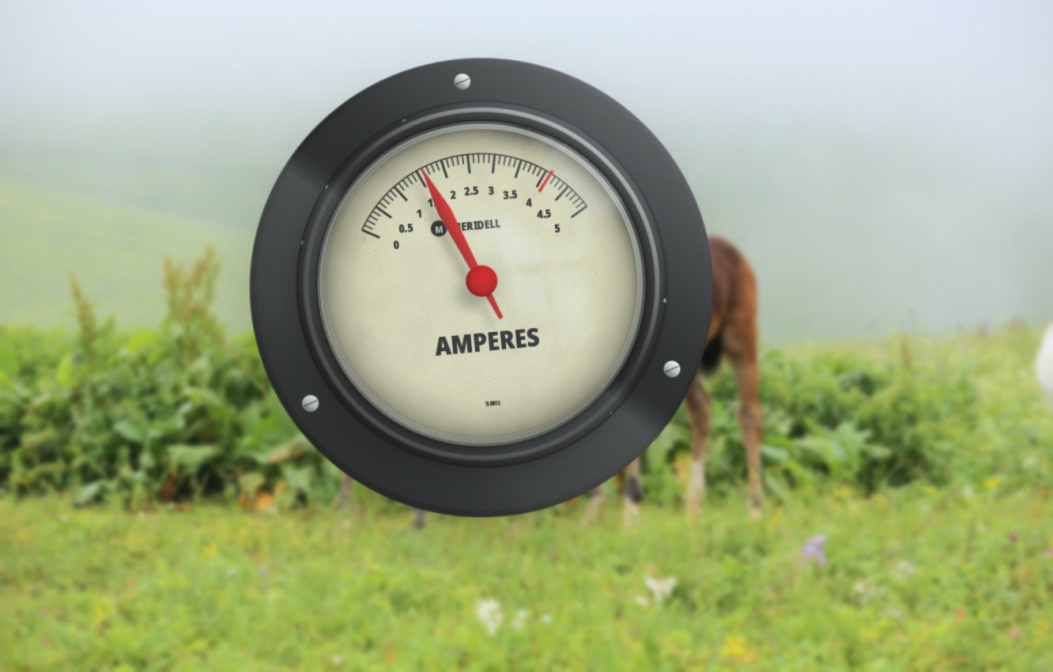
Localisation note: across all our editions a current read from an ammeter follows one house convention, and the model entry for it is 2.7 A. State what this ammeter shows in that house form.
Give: 1.6 A
